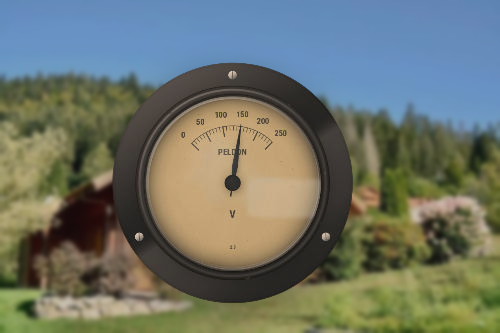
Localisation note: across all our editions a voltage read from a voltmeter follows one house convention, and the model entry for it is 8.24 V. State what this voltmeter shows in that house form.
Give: 150 V
